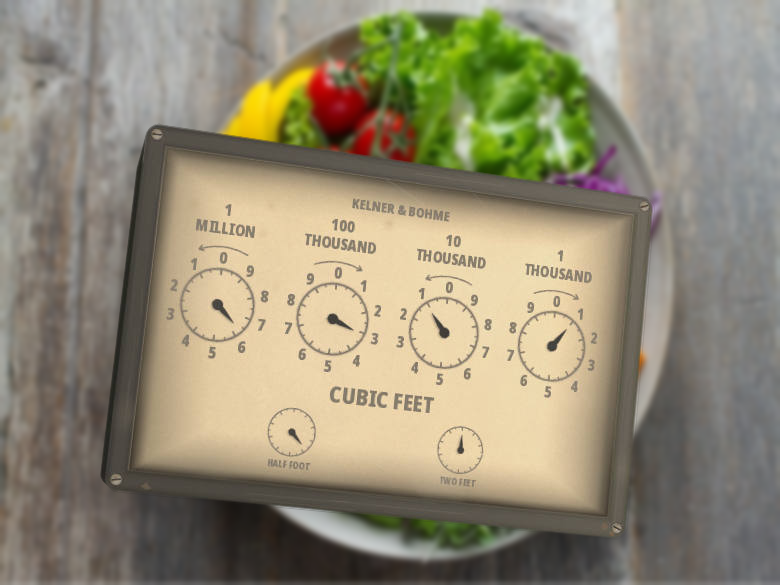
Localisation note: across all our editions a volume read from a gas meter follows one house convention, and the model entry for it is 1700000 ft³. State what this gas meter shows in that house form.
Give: 631100 ft³
